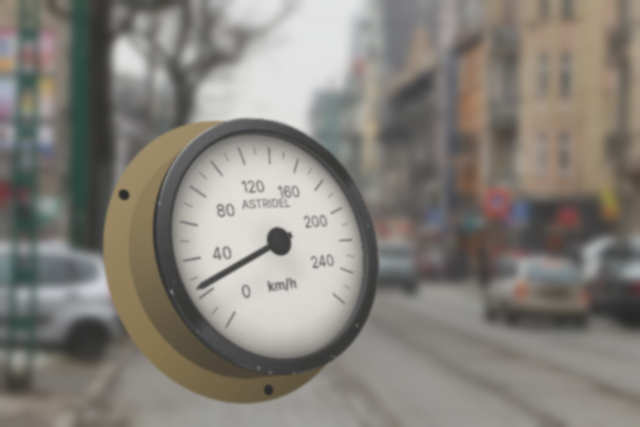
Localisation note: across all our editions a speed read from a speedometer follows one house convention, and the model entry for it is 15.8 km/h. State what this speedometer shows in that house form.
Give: 25 km/h
